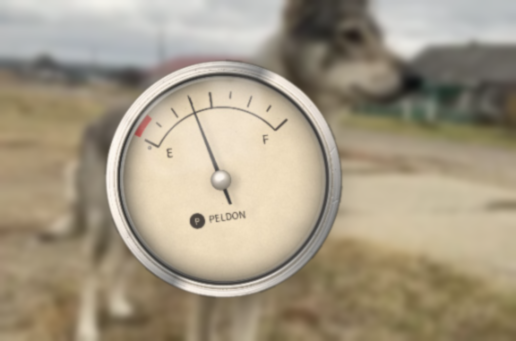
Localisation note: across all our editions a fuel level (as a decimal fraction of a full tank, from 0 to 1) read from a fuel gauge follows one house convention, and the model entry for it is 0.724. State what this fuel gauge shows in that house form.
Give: 0.375
